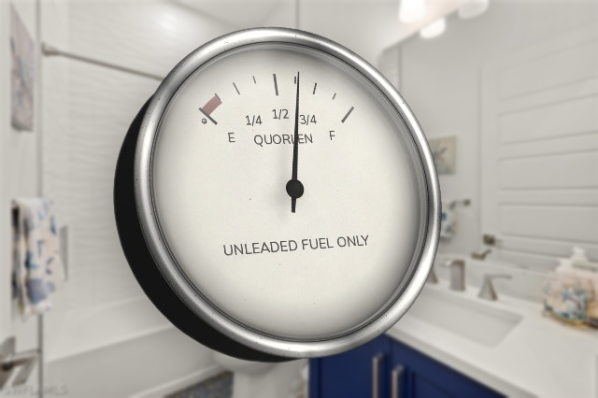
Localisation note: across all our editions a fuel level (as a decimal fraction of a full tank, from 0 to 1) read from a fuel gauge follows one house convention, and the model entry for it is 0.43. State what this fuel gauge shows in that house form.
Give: 0.625
